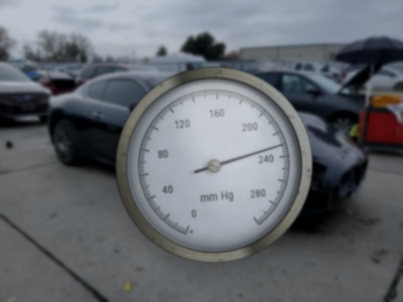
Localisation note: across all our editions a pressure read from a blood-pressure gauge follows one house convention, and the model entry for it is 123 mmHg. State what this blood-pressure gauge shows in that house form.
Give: 230 mmHg
